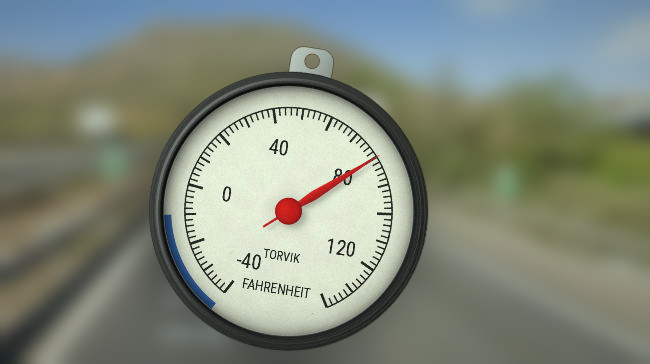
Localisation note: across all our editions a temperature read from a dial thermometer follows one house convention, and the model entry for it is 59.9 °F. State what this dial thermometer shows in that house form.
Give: 80 °F
